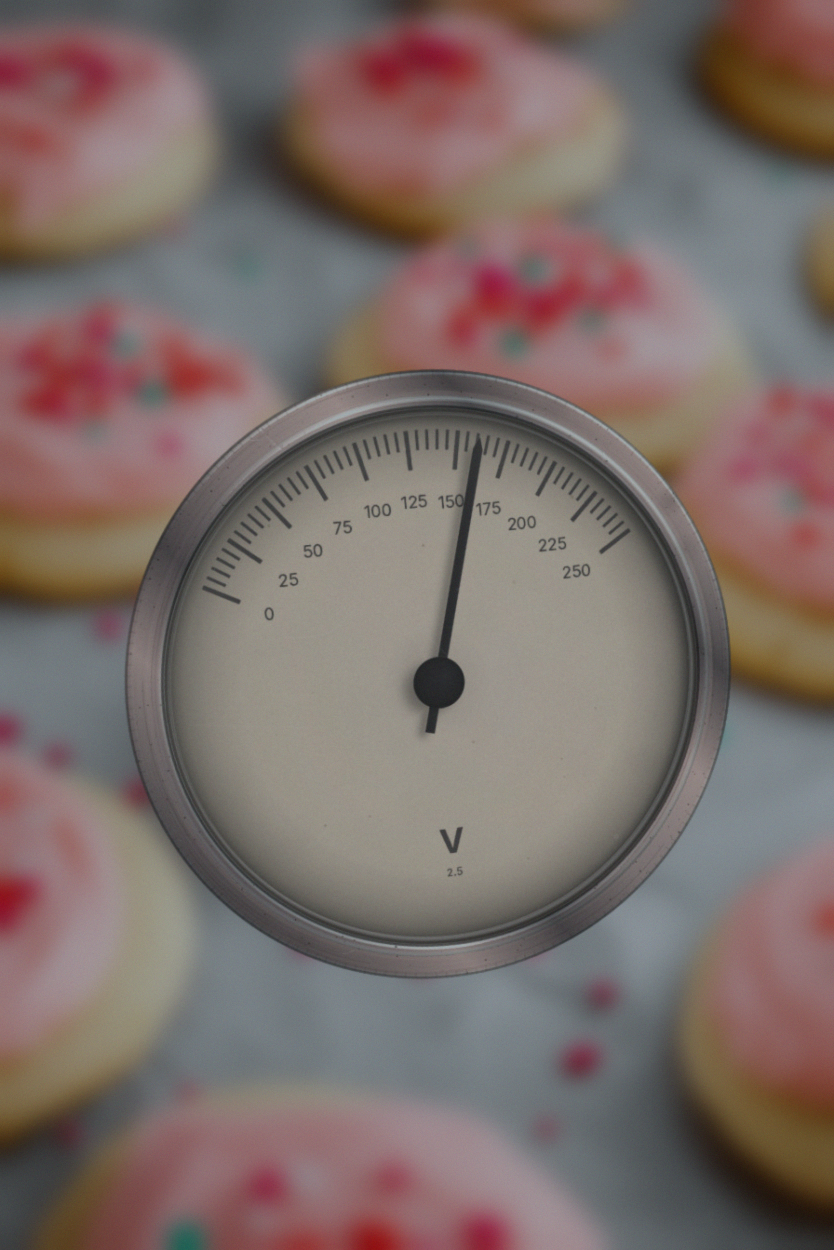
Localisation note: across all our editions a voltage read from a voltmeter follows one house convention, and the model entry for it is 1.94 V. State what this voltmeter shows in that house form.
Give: 160 V
